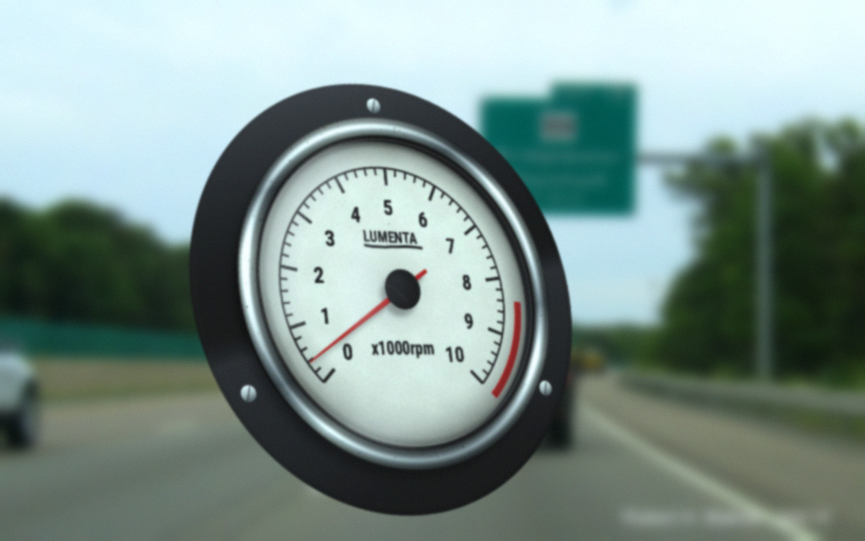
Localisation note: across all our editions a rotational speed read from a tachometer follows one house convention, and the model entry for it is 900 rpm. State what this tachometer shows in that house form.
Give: 400 rpm
